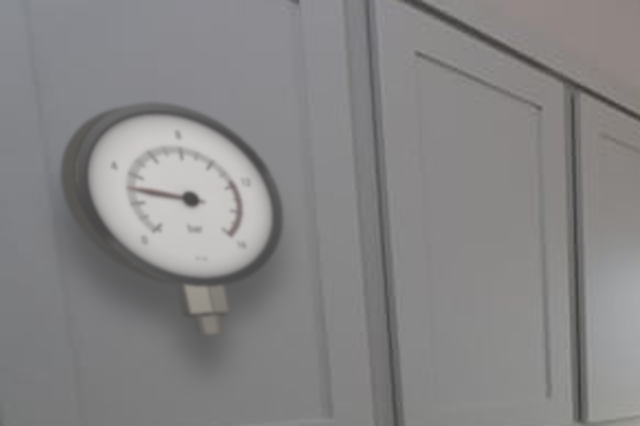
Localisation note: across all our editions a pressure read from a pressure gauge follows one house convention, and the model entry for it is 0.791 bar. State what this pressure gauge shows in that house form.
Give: 3 bar
